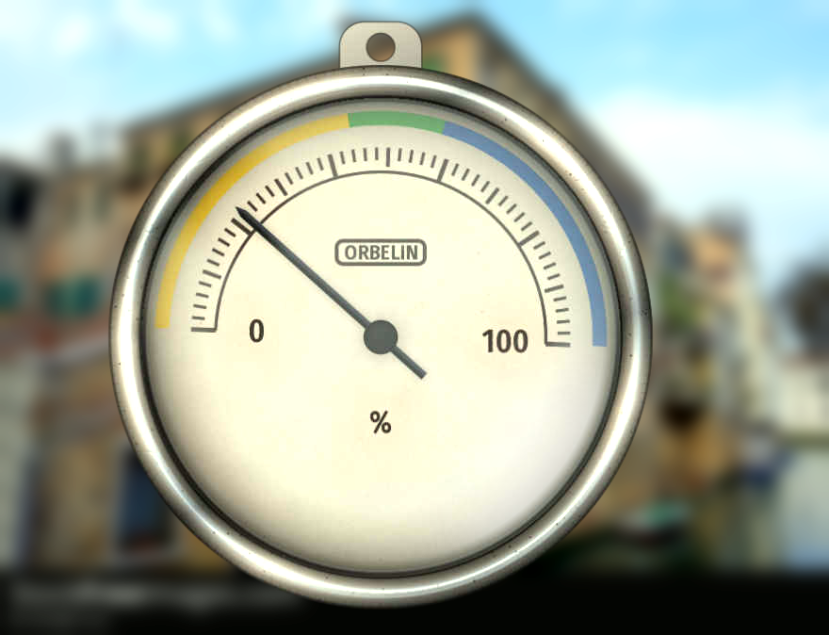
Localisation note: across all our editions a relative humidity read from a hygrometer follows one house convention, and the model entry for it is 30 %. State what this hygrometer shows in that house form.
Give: 22 %
